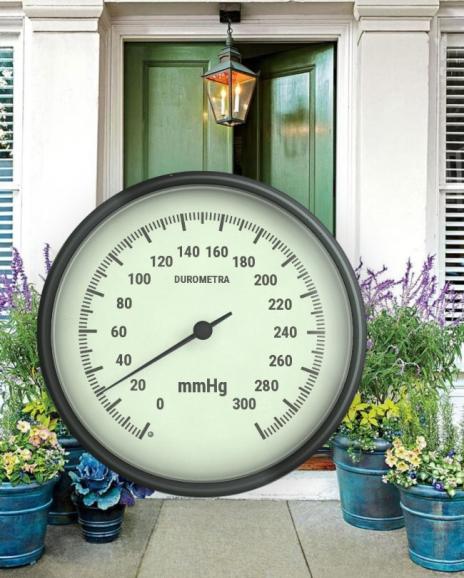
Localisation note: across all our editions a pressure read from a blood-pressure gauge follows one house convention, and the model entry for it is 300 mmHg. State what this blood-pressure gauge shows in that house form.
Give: 28 mmHg
